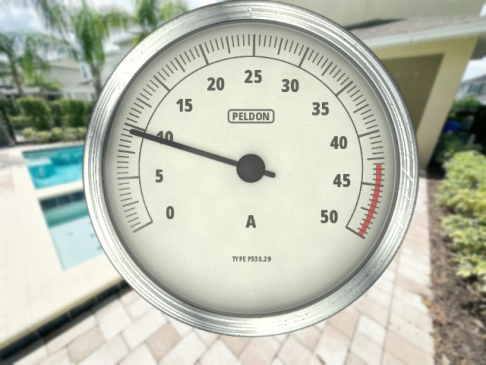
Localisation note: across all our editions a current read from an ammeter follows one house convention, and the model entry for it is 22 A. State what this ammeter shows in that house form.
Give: 9.5 A
